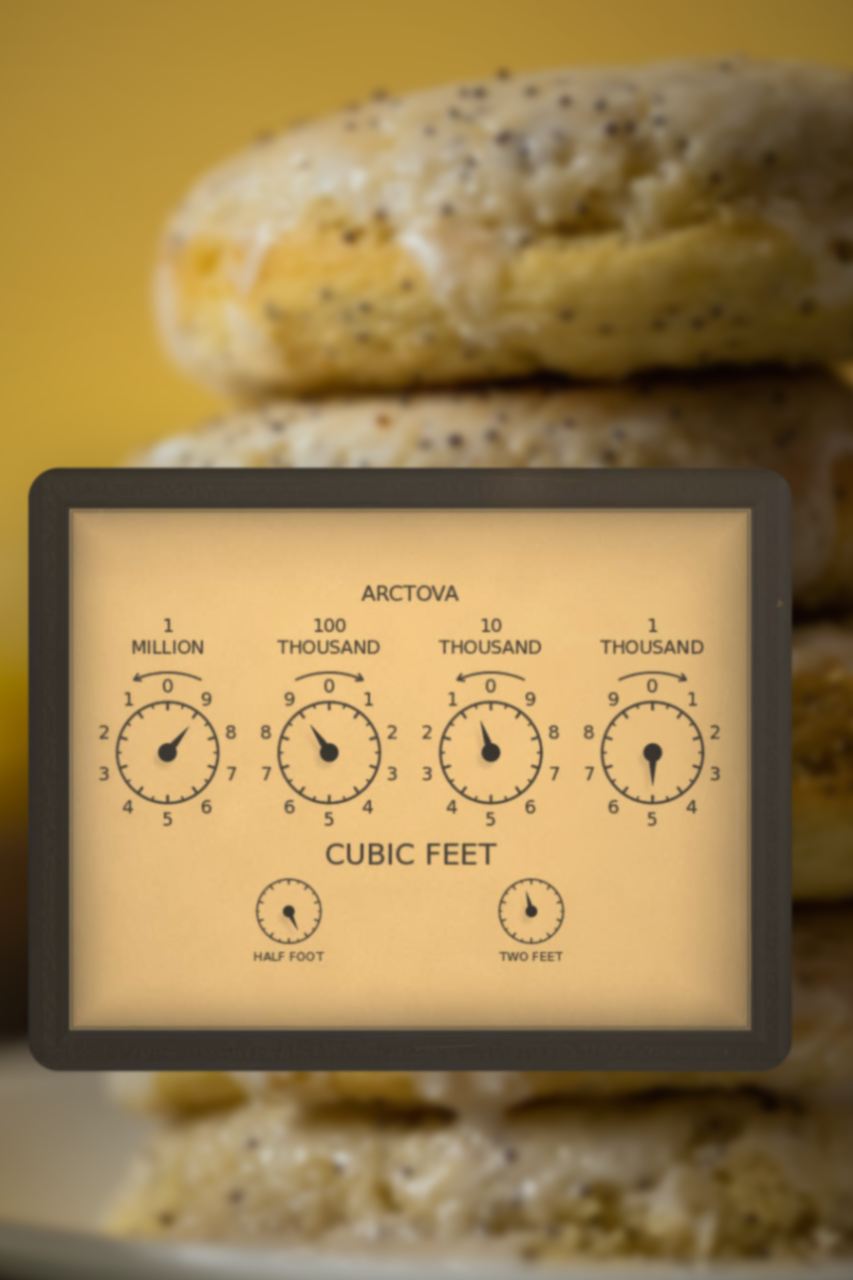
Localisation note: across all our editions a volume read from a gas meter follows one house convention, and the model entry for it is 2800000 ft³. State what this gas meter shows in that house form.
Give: 890500 ft³
